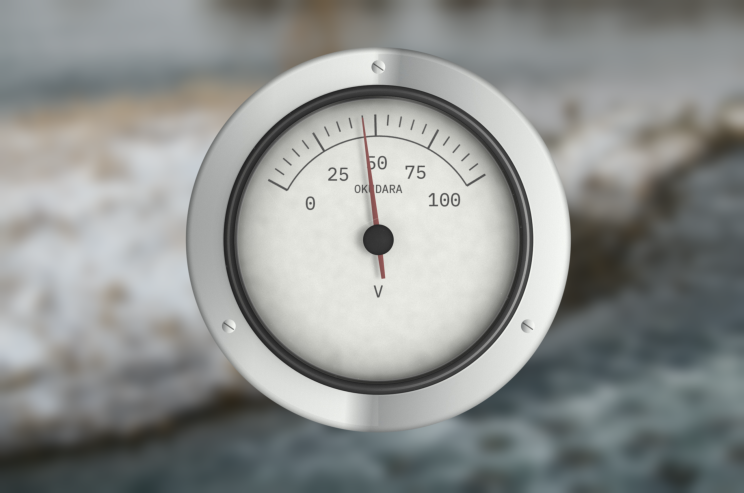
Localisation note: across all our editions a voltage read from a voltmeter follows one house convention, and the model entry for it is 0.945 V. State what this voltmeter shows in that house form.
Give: 45 V
